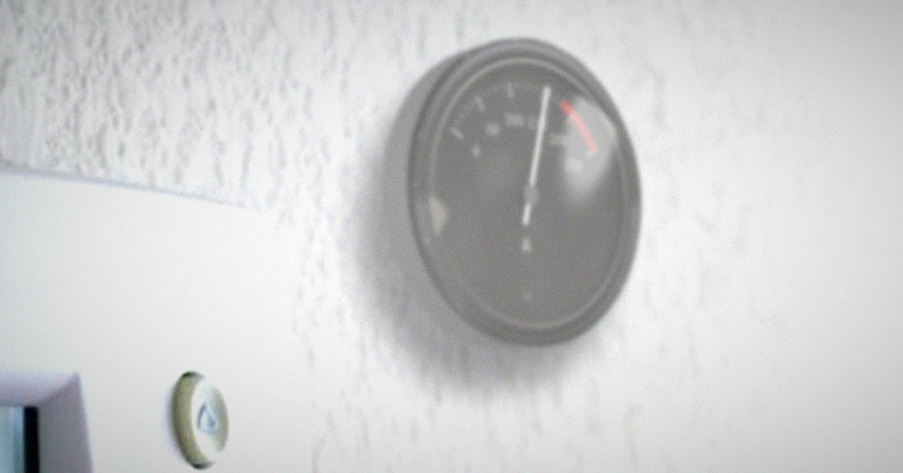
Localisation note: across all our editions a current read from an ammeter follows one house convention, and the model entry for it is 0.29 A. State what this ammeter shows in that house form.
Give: 150 A
